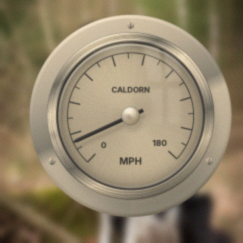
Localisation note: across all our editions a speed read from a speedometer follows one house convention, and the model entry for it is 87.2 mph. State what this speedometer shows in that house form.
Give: 15 mph
